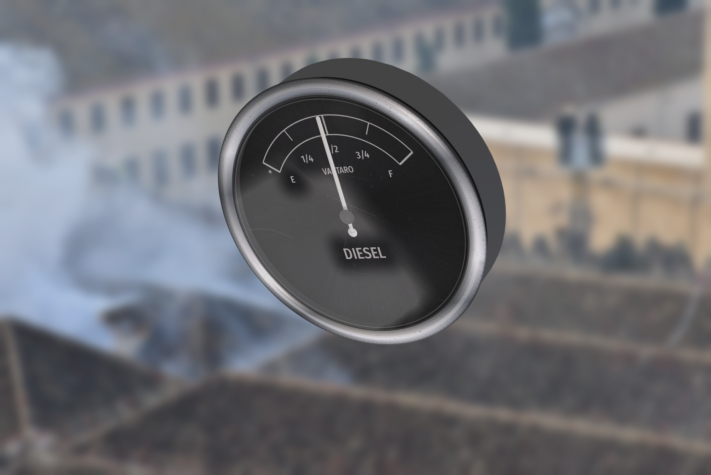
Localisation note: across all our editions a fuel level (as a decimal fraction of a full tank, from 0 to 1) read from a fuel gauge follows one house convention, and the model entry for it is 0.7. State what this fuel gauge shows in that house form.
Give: 0.5
